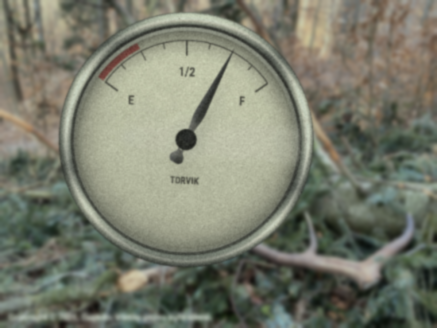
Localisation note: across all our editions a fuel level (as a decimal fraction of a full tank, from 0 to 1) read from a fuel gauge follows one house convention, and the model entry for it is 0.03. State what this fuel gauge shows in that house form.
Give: 0.75
